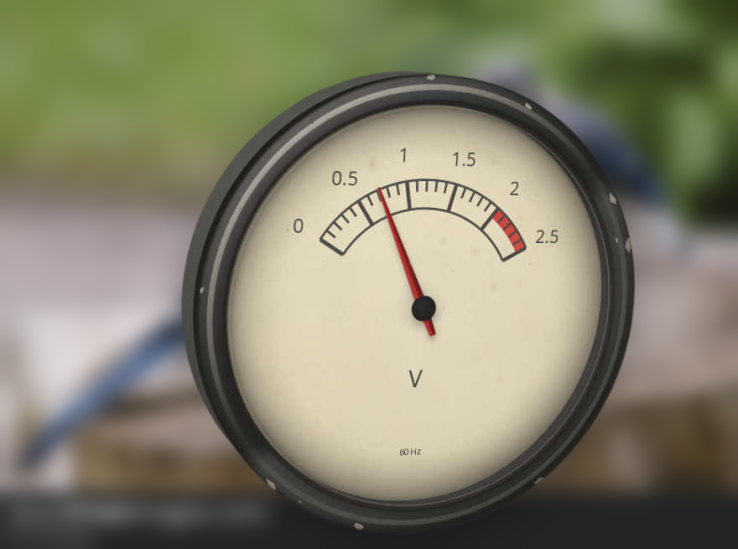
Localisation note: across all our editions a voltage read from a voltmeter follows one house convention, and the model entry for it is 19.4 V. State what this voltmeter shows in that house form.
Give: 0.7 V
